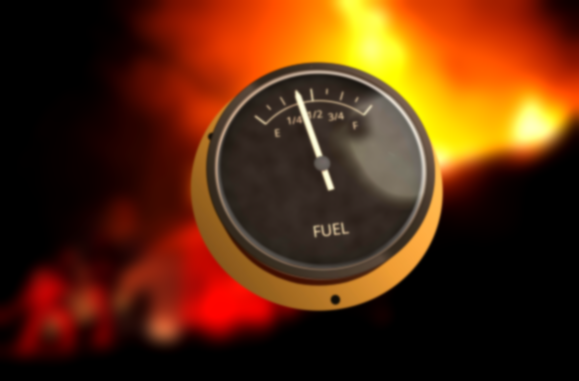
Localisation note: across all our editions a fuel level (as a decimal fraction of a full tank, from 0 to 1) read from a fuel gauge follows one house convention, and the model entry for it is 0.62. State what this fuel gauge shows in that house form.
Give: 0.375
